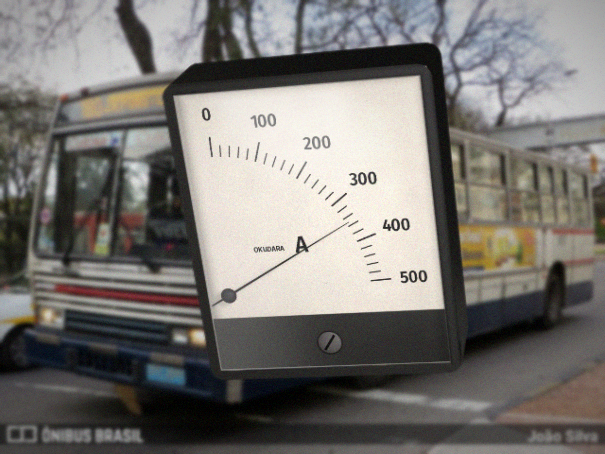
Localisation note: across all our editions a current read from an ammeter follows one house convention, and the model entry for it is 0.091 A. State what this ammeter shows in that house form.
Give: 350 A
